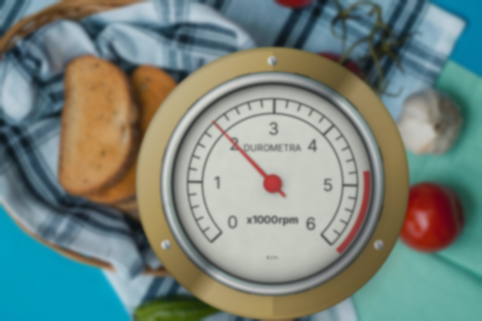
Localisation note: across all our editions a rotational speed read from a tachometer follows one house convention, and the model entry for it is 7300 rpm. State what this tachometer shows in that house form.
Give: 2000 rpm
